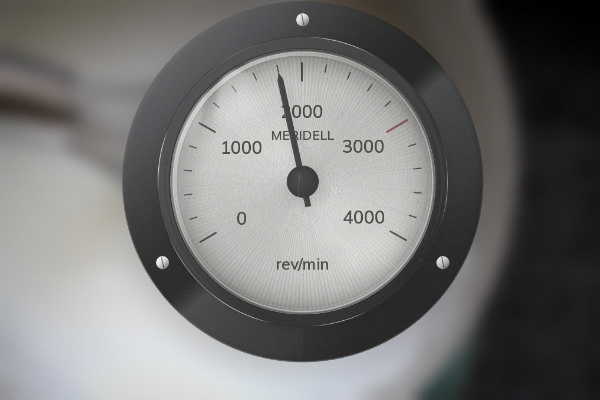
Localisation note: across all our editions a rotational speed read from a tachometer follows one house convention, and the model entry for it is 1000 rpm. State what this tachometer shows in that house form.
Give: 1800 rpm
